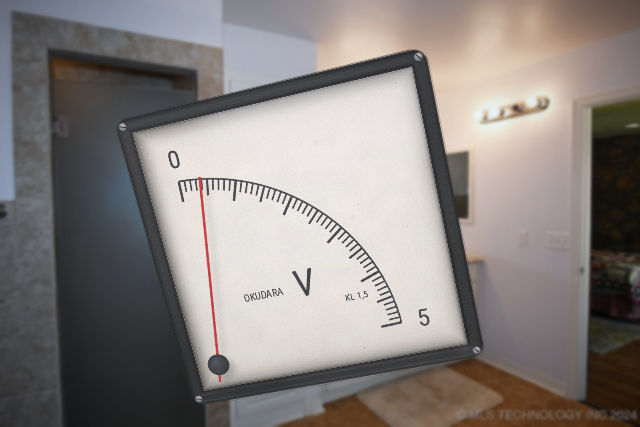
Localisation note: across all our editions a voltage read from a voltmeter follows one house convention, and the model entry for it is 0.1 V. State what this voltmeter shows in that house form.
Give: 0.4 V
